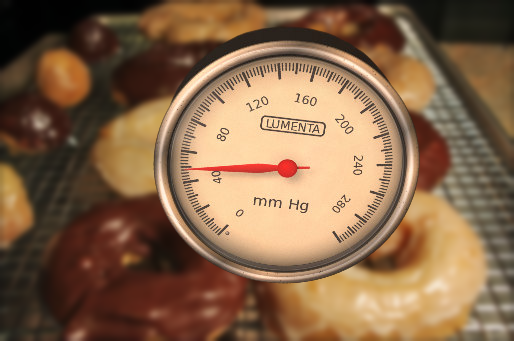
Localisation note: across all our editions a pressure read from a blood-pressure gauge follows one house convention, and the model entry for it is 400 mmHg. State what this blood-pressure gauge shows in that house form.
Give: 50 mmHg
